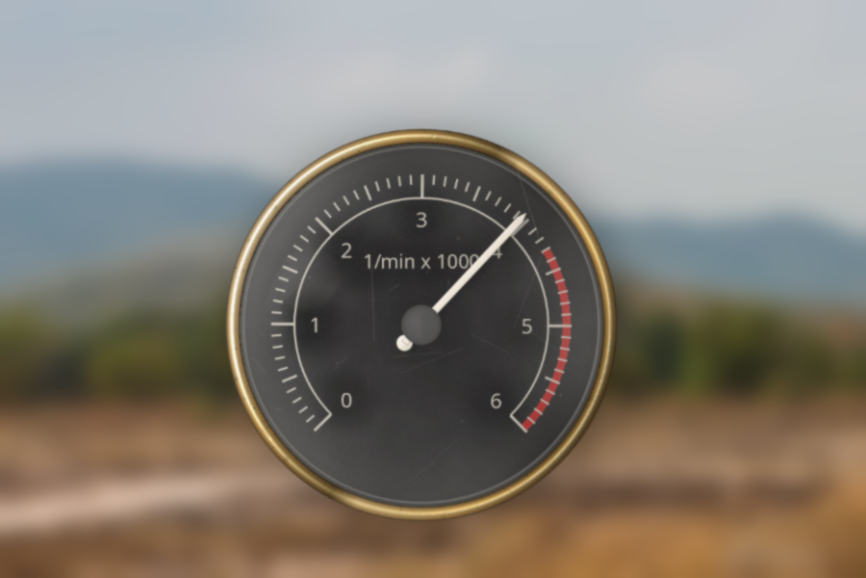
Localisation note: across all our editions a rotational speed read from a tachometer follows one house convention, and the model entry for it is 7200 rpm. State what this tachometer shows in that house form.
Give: 3950 rpm
